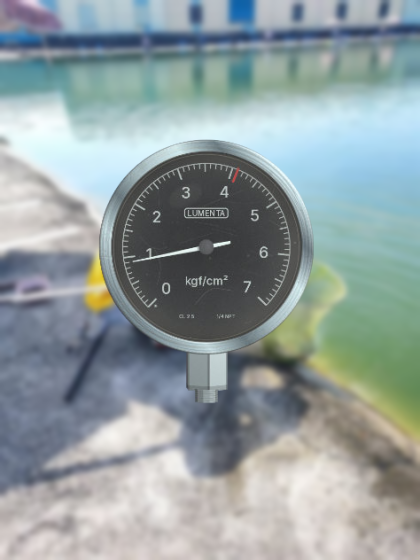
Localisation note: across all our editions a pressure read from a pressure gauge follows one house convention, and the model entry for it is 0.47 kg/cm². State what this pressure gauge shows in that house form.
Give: 0.9 kg/cm²
